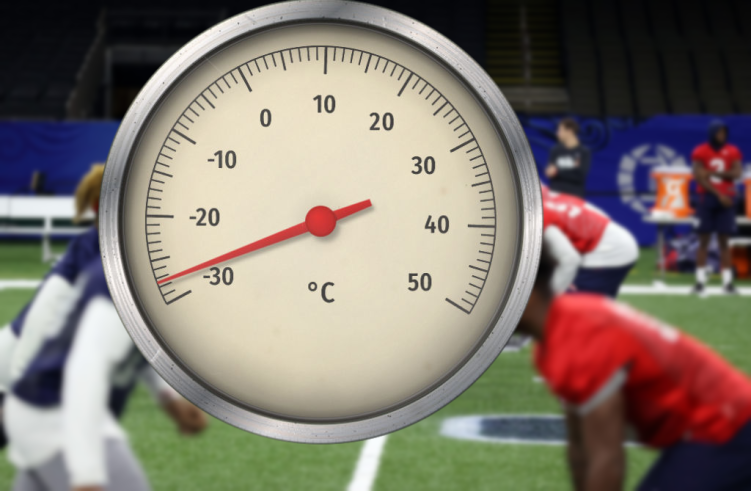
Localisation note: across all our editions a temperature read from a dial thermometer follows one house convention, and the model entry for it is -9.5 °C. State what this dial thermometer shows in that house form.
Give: -27.5 °C
